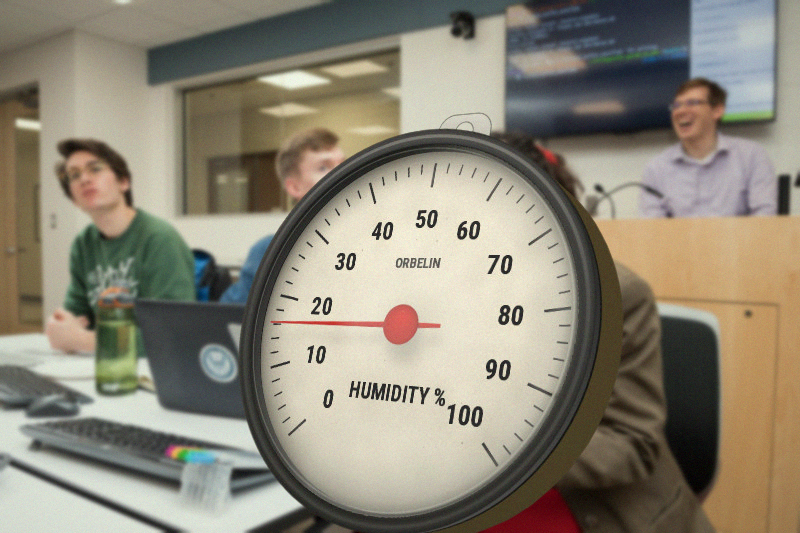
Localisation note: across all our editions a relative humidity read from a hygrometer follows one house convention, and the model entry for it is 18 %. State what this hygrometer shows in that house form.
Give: 16 %
